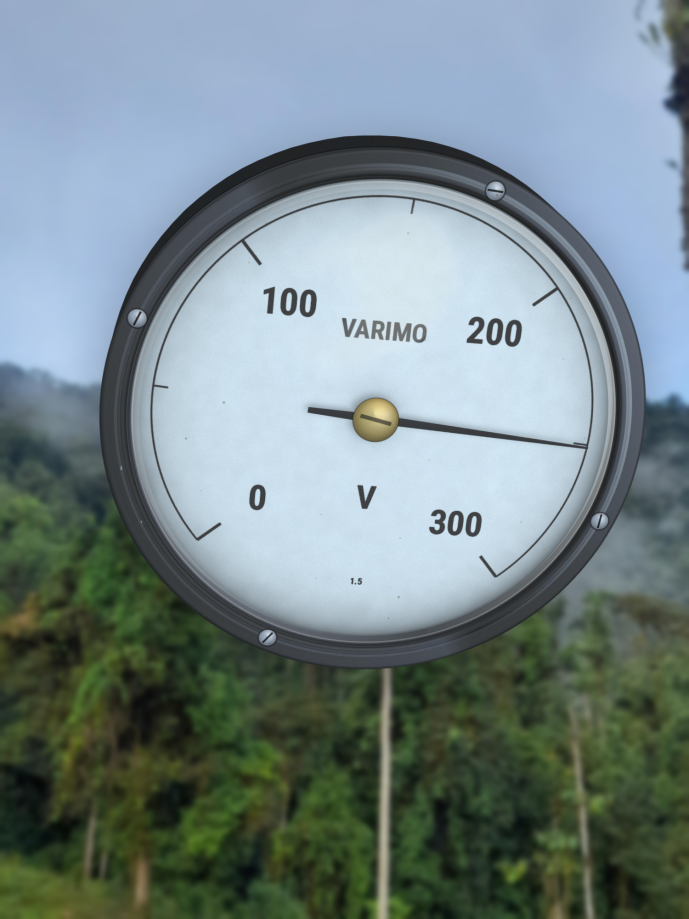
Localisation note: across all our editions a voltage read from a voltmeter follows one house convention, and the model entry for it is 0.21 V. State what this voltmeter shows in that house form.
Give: 250 V
